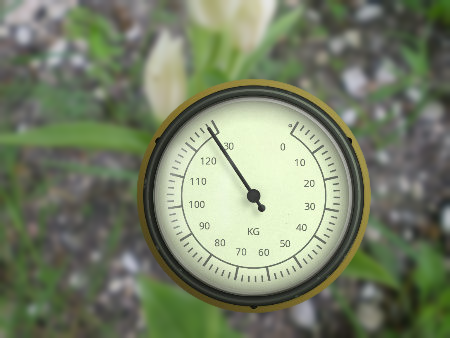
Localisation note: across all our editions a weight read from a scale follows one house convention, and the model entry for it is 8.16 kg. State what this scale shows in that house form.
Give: 128 kg
